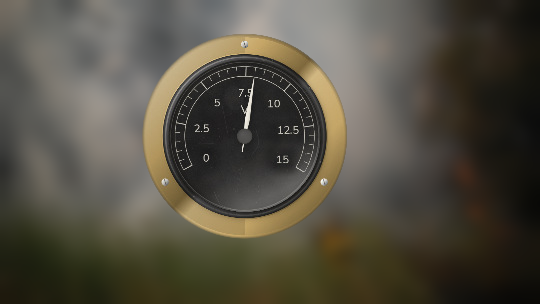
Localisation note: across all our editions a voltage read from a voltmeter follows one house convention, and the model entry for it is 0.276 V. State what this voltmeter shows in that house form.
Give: 8 V
